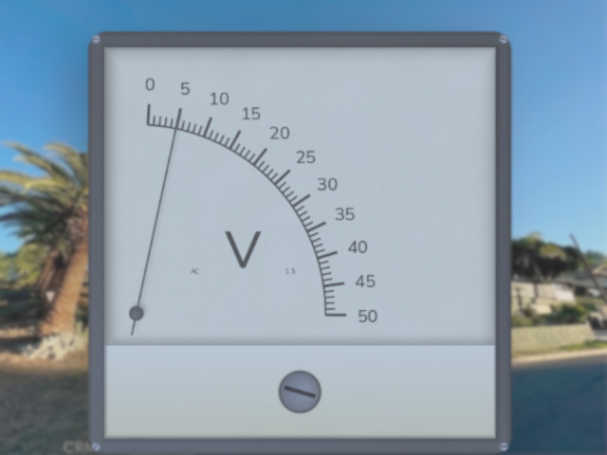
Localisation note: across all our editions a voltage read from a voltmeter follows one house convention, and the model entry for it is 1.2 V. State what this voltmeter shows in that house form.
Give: 5 V
